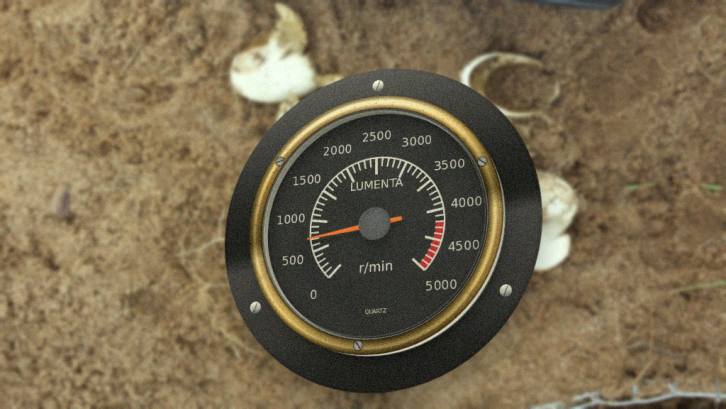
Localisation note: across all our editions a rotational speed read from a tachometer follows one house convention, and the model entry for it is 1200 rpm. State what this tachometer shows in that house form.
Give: 700 rpm
